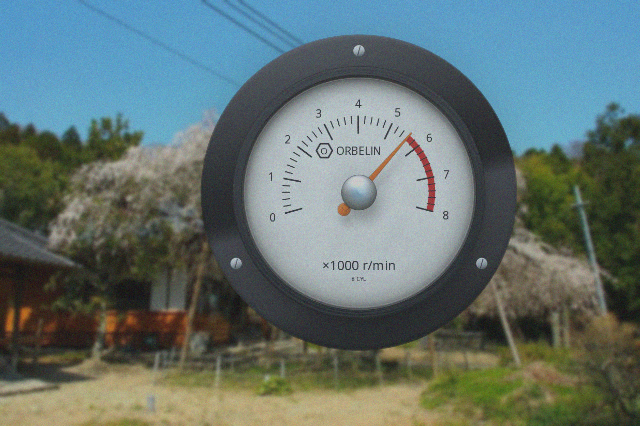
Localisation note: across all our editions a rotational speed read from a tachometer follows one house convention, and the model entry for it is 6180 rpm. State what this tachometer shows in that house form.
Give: 5600 rpm
